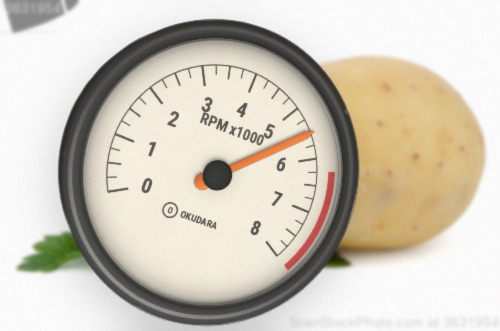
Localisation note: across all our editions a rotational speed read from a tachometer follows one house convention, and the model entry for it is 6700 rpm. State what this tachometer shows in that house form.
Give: 5500 rpm
